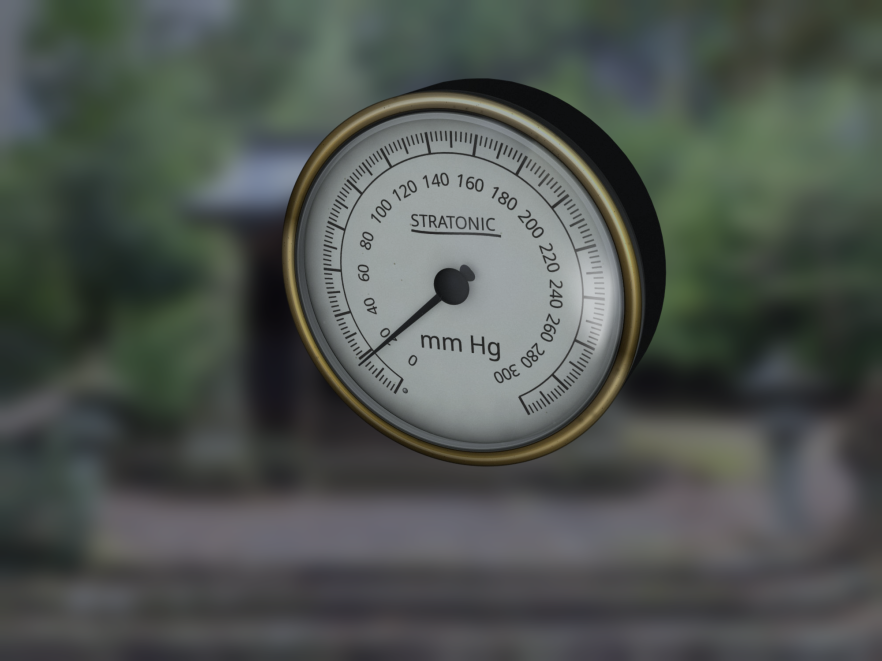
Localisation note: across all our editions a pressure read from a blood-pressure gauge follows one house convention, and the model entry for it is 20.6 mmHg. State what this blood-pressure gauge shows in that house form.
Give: 18 mmHg
